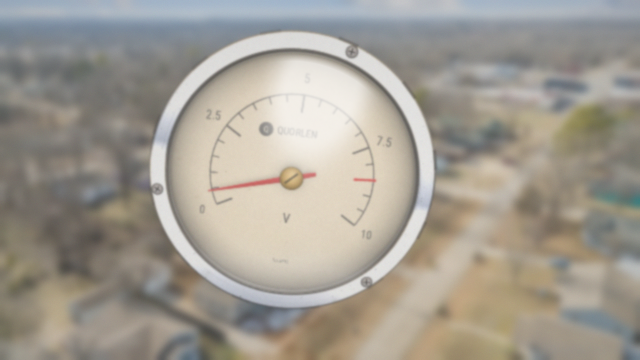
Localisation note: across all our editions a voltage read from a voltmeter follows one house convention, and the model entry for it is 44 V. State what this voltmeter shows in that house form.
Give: 0.5 V
